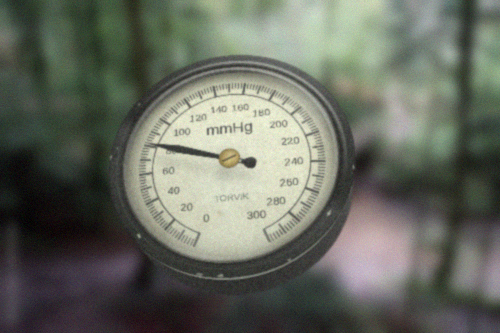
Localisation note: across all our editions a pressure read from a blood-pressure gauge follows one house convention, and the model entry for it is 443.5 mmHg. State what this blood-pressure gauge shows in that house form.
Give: 80 mmHg
